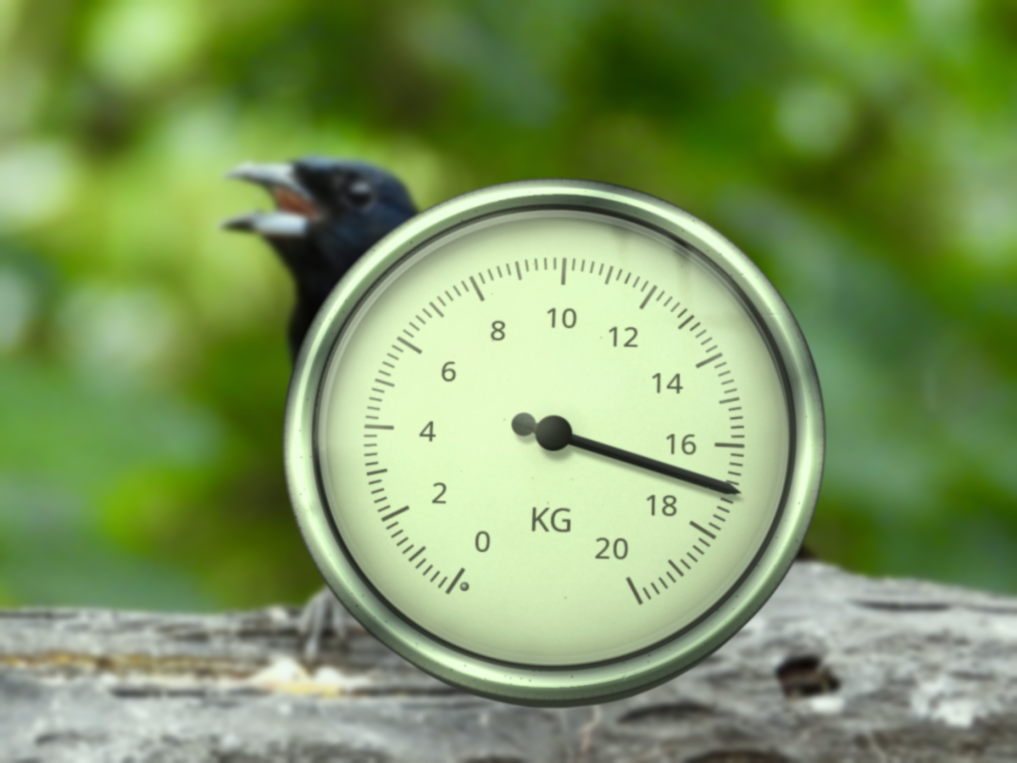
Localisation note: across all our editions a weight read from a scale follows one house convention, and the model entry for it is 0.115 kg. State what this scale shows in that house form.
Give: 17 kg
